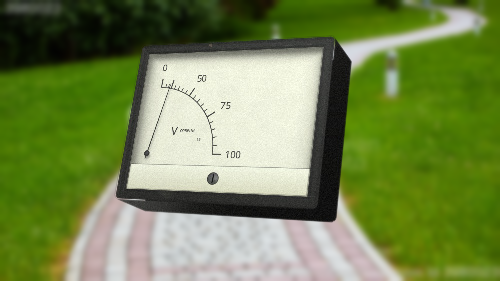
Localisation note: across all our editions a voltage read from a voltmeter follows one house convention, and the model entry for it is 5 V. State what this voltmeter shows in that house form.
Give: 25 V
